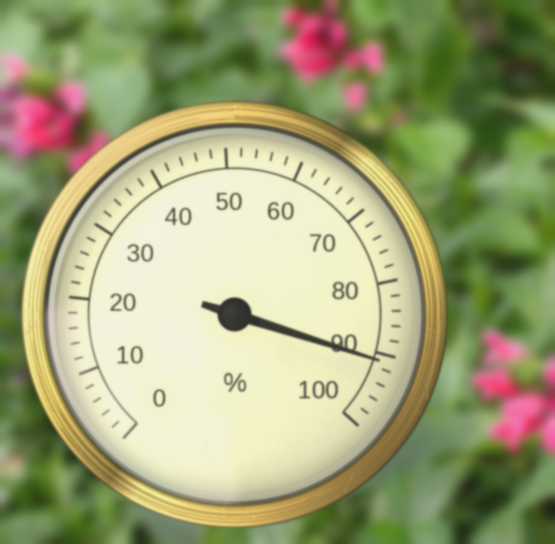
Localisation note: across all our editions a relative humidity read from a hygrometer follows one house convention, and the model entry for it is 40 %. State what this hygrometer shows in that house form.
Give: 91 %
